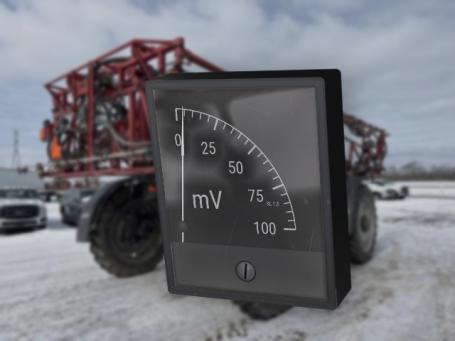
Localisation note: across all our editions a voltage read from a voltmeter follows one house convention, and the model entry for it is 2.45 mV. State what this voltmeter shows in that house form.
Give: 5 mV
